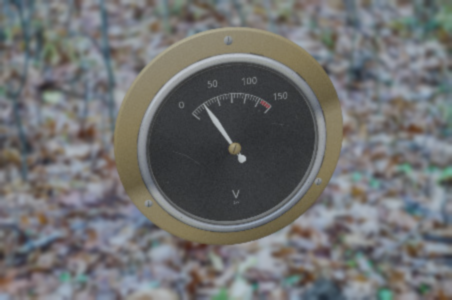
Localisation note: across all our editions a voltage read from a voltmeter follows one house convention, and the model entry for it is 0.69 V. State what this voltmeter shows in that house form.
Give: 25 V
